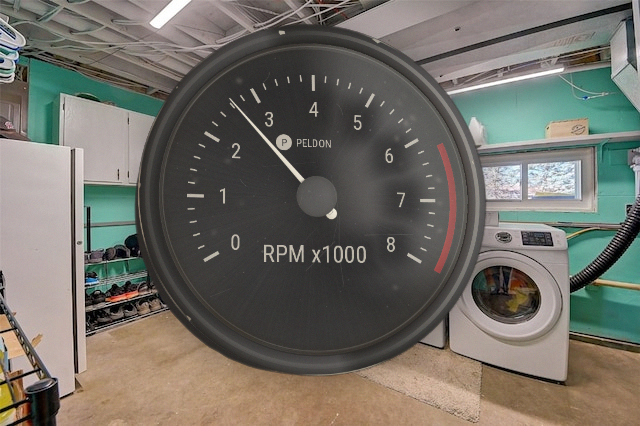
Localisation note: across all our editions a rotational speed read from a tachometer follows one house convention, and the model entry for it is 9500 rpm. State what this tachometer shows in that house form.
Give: 2600 rpm
